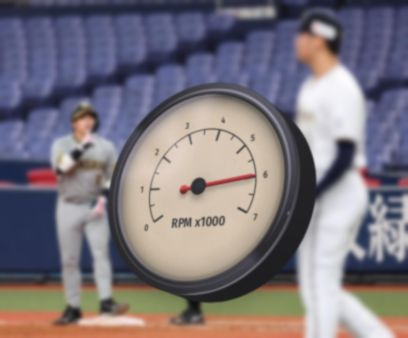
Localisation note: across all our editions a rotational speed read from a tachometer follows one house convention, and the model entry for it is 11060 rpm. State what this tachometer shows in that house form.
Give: 6000 rpm
